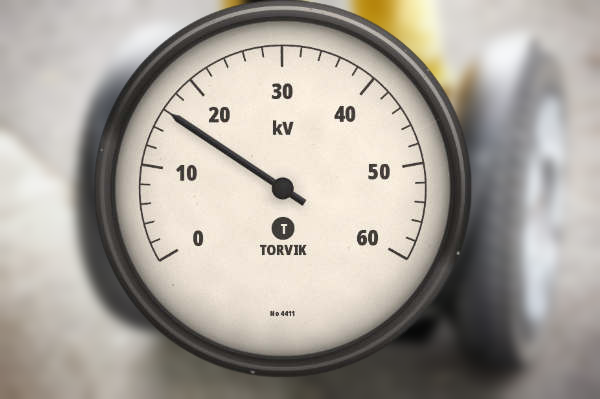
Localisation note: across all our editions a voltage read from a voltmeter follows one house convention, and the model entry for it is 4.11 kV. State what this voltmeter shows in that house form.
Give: 16 kV
